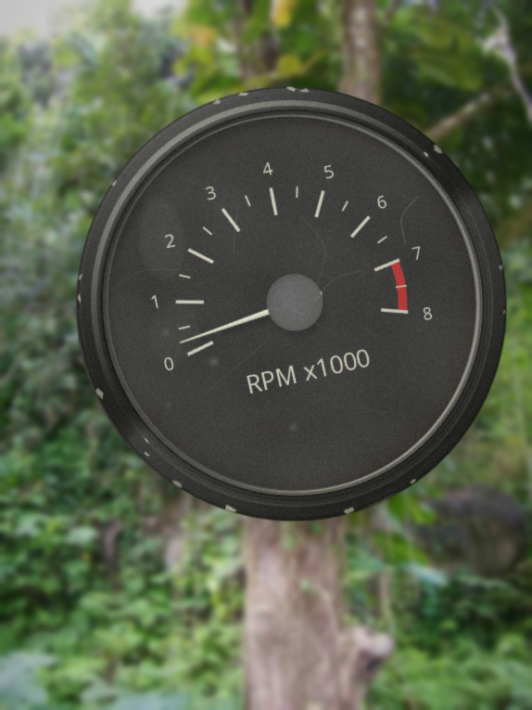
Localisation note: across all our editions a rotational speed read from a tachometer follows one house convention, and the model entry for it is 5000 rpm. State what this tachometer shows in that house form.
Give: 250 rpm
